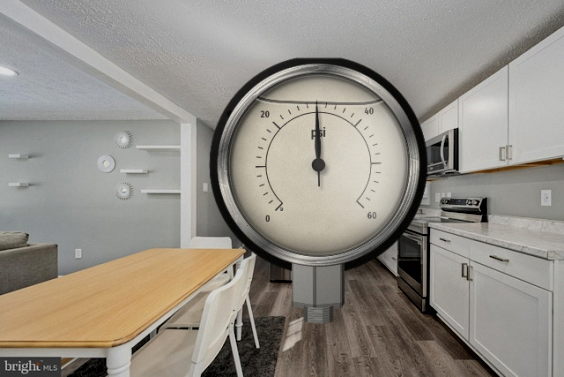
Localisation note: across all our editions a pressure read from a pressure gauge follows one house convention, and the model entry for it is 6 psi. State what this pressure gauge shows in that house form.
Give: 30 psi
